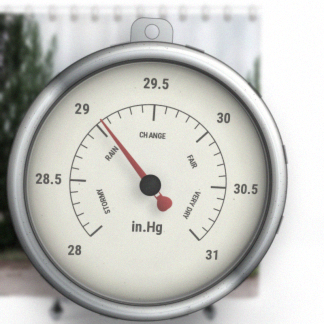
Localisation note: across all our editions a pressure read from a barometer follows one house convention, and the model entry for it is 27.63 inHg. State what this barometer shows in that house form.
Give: 29.05 inHg
